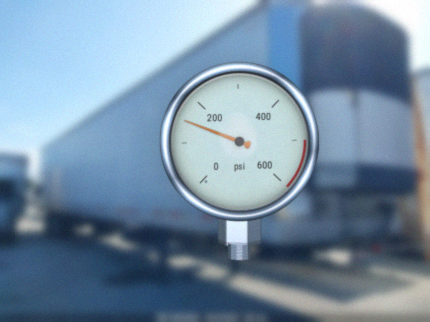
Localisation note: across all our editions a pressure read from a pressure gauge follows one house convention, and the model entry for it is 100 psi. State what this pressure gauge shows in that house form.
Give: 150 psi
